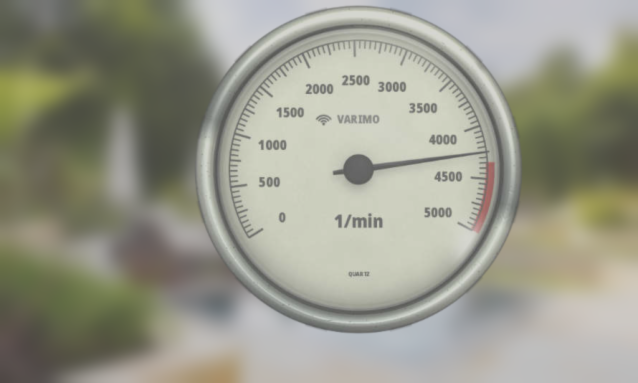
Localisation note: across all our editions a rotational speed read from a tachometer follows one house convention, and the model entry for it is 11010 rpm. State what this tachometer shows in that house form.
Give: 4250 rpm
